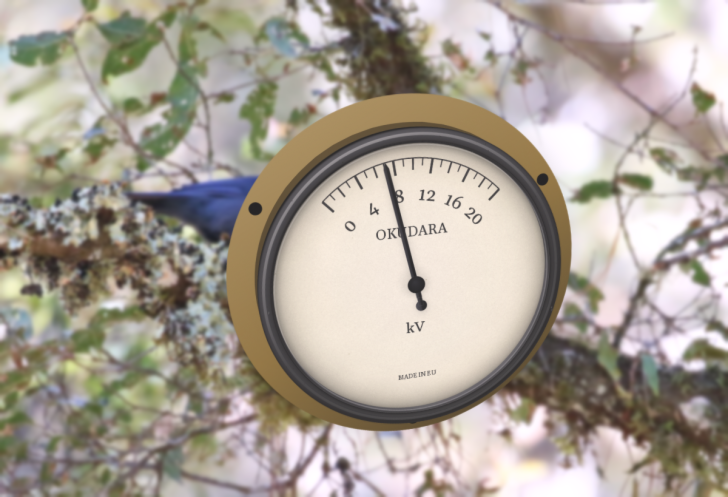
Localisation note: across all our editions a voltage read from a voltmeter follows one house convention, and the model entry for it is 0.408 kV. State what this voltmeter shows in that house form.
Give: 7 kV
